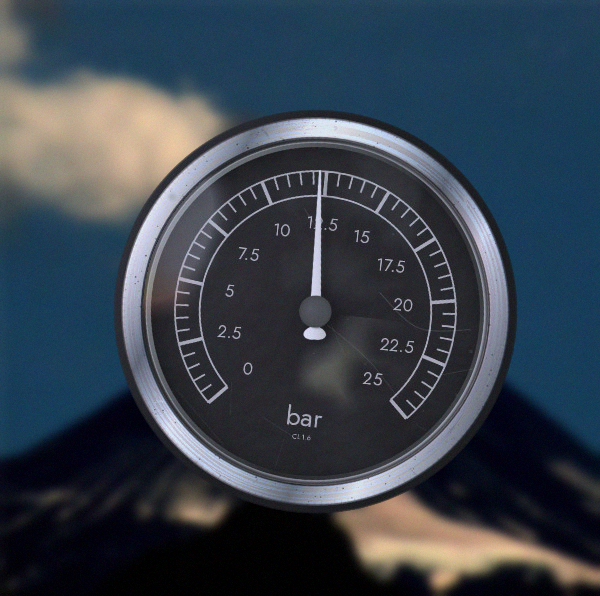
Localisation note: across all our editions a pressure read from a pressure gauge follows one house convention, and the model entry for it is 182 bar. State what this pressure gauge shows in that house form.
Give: 12.25 bar
